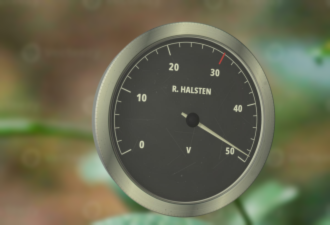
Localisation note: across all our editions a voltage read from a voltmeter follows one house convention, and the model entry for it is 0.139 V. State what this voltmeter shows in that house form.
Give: 49 V
